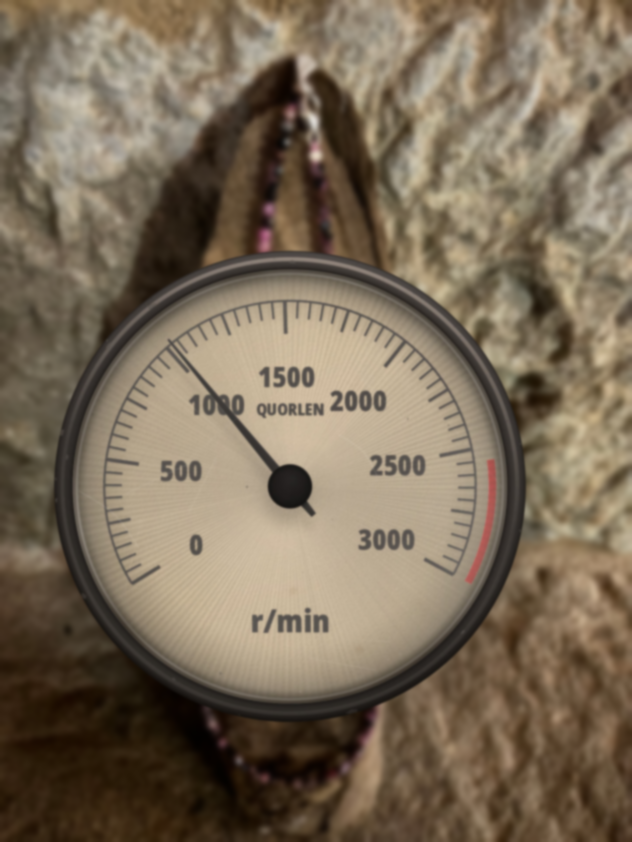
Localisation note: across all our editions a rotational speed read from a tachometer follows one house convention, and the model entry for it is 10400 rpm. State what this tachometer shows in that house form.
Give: 1025 rpm
